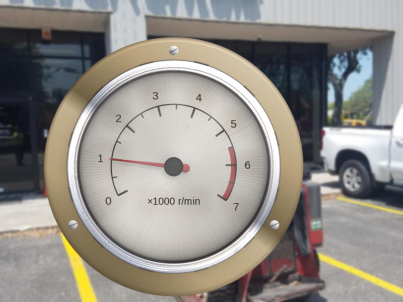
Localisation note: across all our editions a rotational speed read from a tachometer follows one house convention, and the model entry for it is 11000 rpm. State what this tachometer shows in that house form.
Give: 1000 rpm
